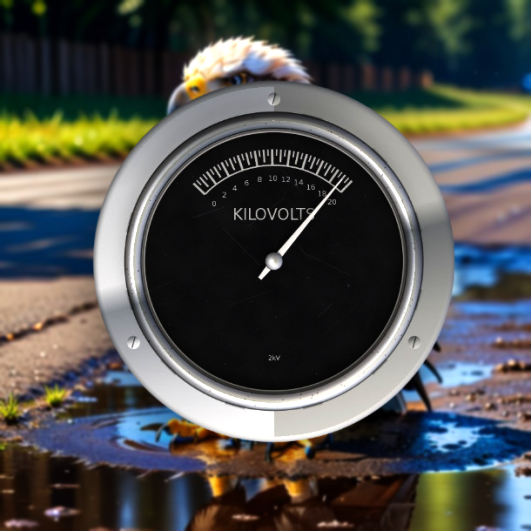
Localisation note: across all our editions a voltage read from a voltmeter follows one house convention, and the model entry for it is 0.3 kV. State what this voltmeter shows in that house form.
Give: 19 kV
